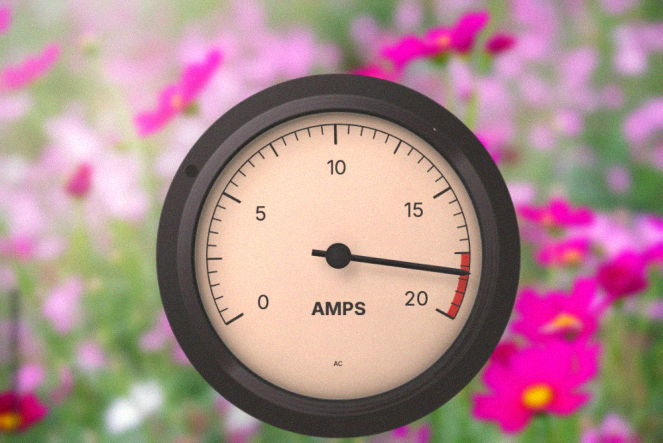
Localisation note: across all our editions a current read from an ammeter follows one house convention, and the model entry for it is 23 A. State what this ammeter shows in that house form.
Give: 18.25 A
